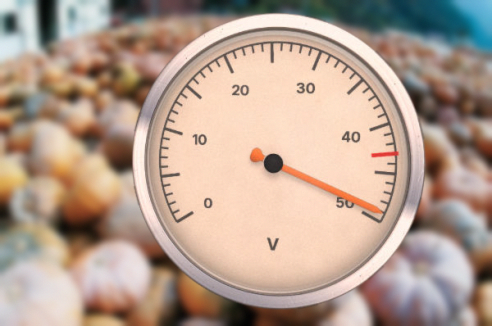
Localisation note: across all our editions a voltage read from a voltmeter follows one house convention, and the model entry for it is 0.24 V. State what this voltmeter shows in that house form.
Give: 49 V
